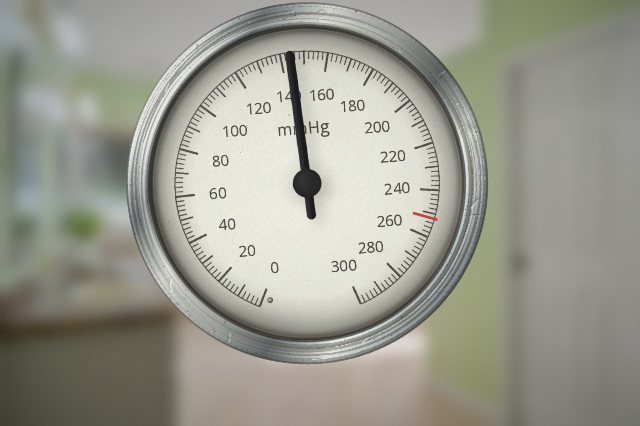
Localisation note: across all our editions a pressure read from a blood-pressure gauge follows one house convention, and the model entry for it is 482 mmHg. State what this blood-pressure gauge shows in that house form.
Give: 144 mmHg
